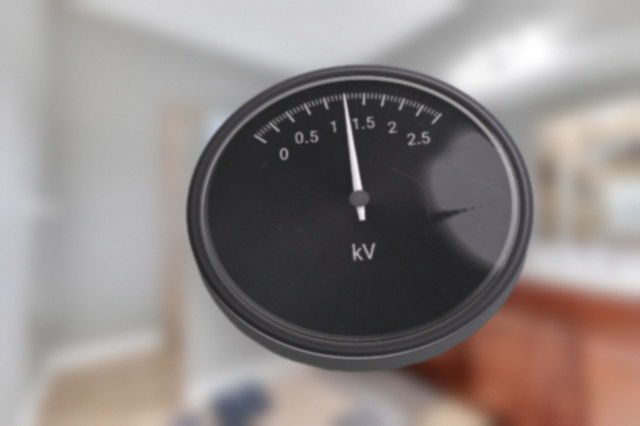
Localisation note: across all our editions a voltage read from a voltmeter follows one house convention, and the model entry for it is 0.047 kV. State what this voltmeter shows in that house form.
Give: 1.25 kV
